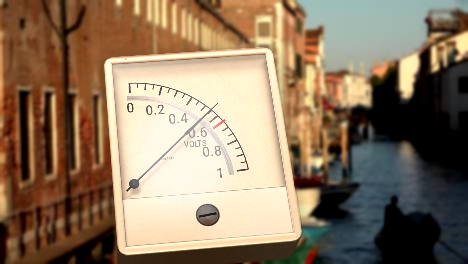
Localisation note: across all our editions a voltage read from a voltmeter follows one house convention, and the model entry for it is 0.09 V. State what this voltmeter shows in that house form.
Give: 0.55 V
